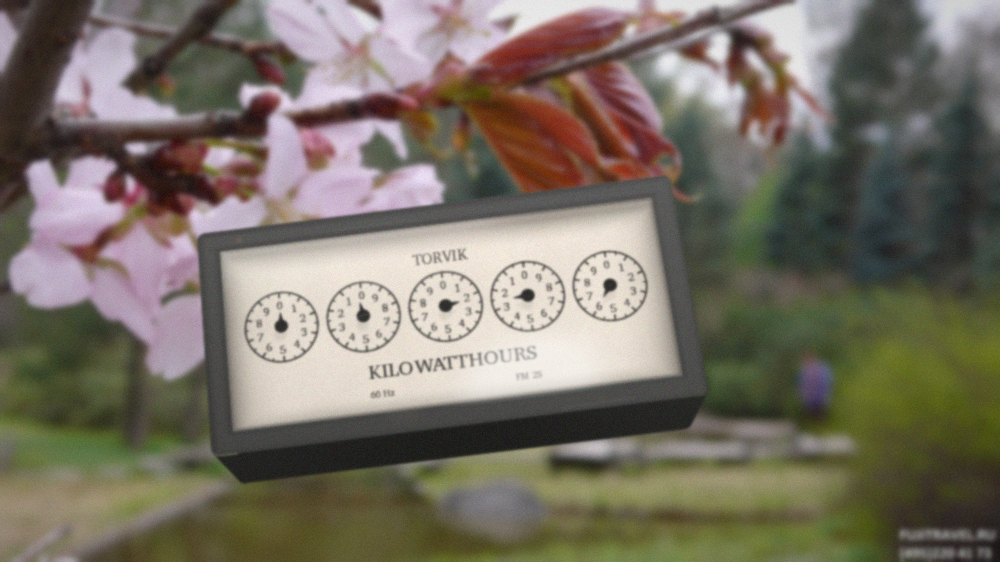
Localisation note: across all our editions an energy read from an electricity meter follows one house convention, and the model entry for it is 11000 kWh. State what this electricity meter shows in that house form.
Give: 226 kWh
